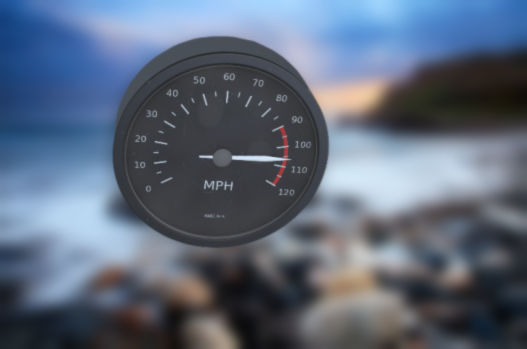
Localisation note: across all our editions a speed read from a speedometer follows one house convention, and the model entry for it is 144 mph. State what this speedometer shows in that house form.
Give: 105 mph
